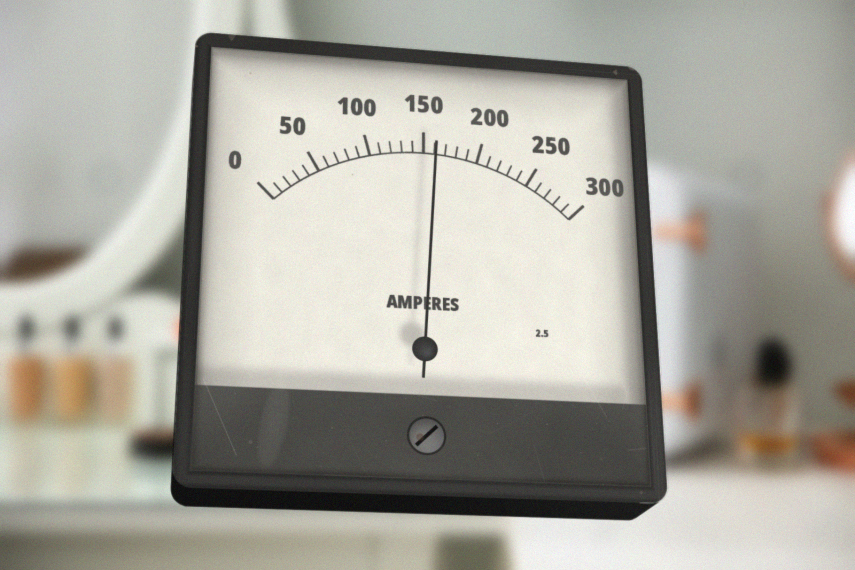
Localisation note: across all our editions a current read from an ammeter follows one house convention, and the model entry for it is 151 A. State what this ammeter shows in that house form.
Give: 160 A
